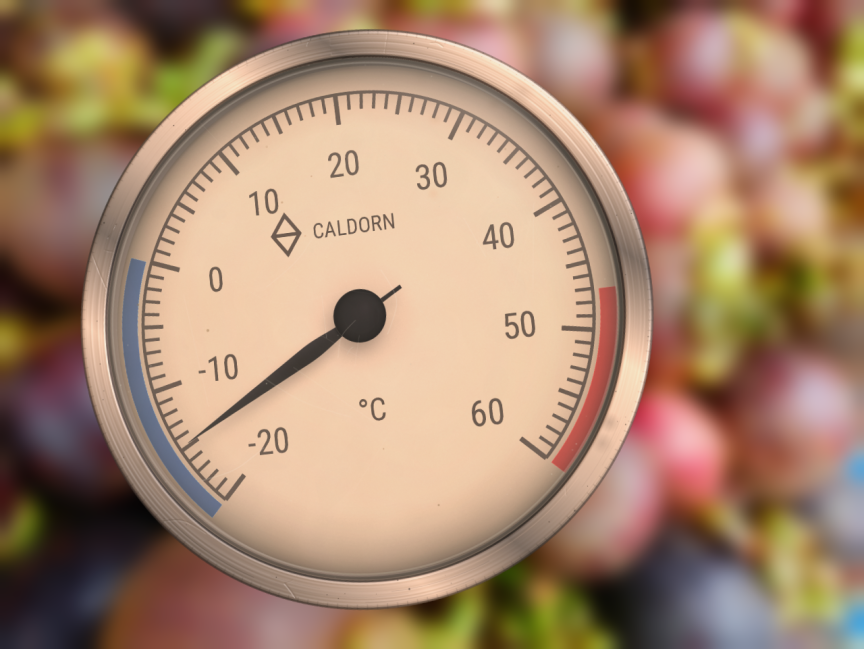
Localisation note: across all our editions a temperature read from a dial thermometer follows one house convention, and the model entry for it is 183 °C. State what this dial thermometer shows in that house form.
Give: -15 °C
